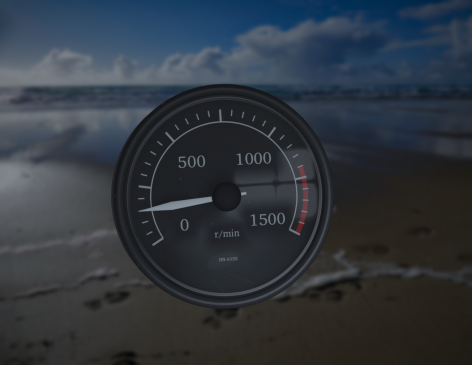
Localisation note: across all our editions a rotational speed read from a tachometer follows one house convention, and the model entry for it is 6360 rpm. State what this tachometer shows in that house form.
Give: 150 rpm
